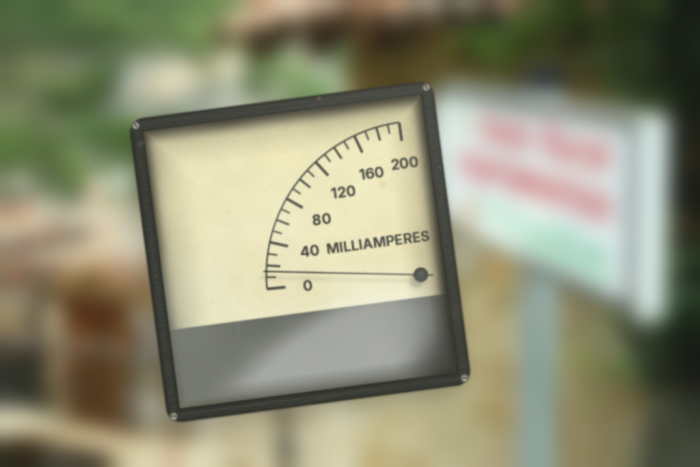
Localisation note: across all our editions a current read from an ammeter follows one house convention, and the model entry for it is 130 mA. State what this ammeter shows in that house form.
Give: 15 mA
